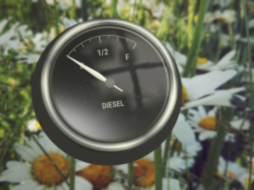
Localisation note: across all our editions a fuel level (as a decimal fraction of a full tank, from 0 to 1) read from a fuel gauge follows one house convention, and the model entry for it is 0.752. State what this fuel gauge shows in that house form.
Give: 0
